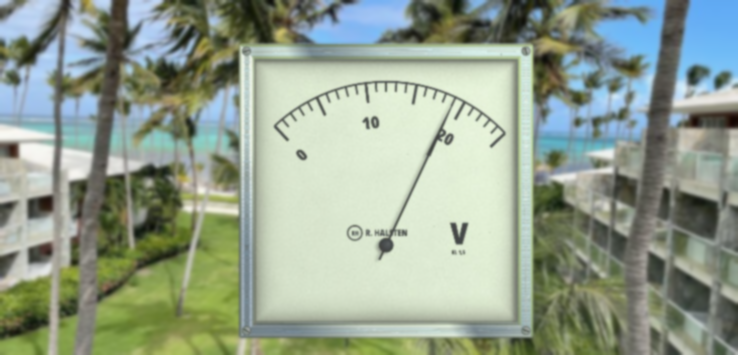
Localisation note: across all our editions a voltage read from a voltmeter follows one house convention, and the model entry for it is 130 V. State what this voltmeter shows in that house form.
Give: 19 V
